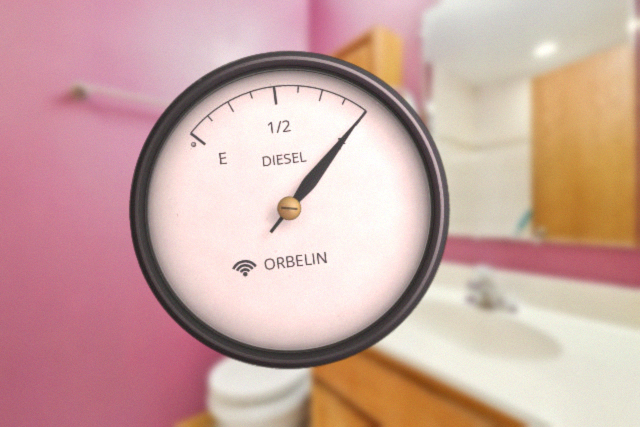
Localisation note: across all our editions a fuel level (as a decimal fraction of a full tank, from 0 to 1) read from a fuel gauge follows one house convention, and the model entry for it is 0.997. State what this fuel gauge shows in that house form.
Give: 1
